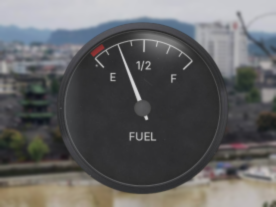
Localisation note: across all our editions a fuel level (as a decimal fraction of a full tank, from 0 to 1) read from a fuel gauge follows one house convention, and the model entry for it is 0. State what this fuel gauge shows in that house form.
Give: 0.25
